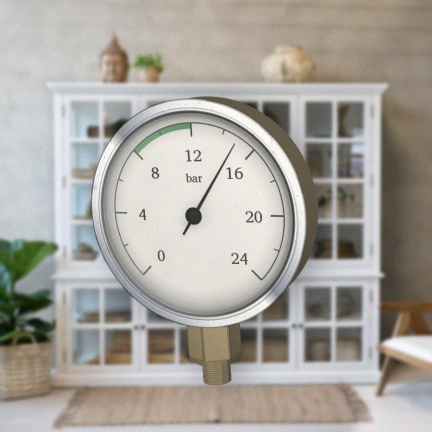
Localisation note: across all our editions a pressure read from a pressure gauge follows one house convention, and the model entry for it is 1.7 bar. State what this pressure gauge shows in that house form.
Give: 15 bar
